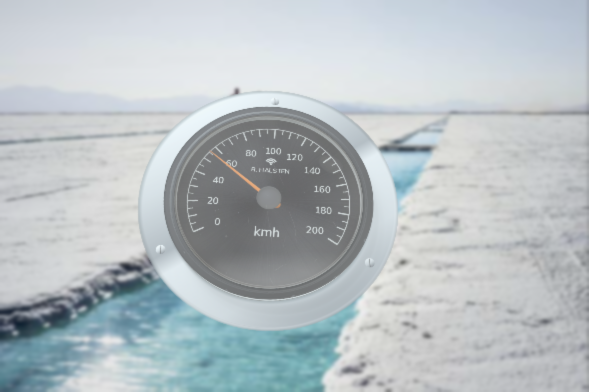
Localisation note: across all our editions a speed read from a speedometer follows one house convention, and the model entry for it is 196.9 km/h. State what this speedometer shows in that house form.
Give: 55 km/h
